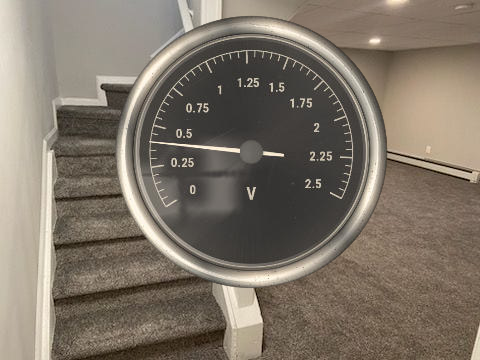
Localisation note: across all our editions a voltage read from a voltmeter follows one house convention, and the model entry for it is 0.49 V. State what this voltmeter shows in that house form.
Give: 0.4 V
